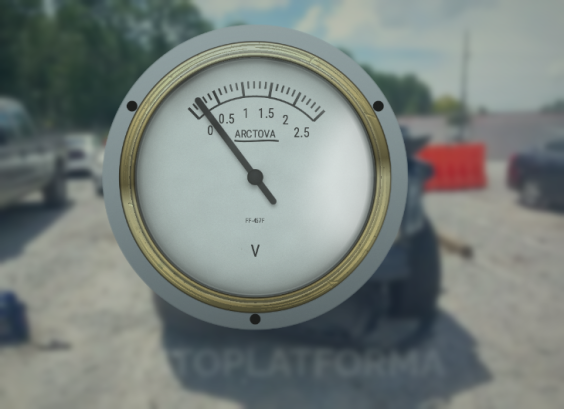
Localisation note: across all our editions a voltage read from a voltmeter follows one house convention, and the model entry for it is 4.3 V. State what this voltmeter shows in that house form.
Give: 0.2 V
